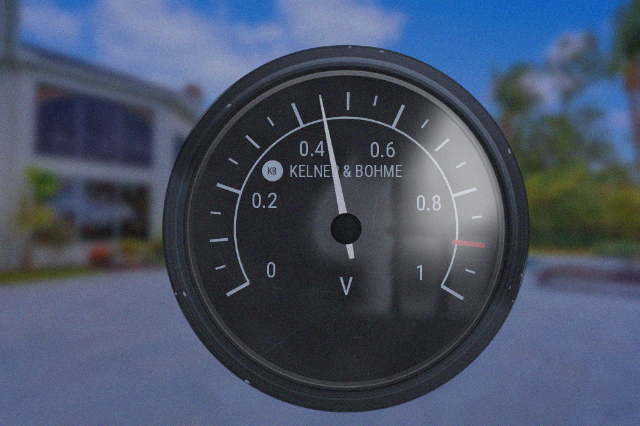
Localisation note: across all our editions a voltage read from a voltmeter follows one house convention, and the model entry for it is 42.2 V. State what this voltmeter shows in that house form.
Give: 0.45 V
